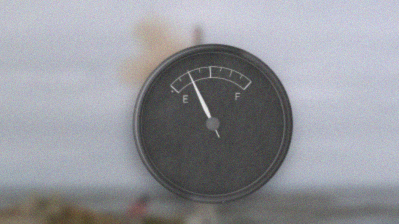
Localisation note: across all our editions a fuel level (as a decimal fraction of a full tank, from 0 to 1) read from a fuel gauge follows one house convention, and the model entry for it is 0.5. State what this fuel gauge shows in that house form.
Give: 0.25
